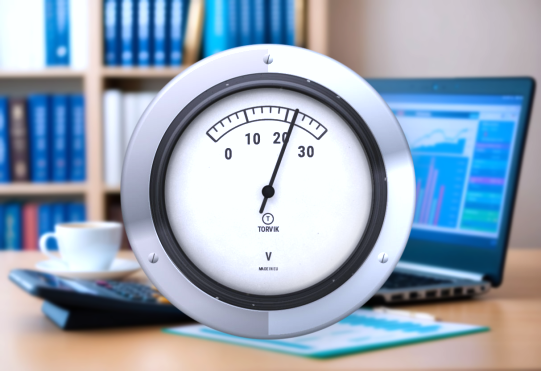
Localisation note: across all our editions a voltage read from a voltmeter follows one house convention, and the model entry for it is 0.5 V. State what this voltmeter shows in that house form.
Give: 22 V
